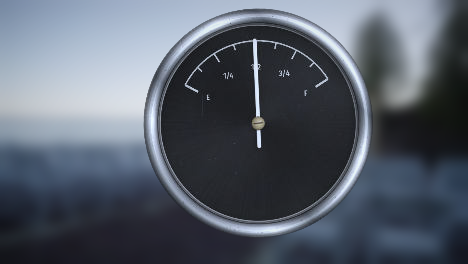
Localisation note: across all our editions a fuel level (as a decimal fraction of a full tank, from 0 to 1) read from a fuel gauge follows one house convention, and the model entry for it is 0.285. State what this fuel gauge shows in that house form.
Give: 0.5
